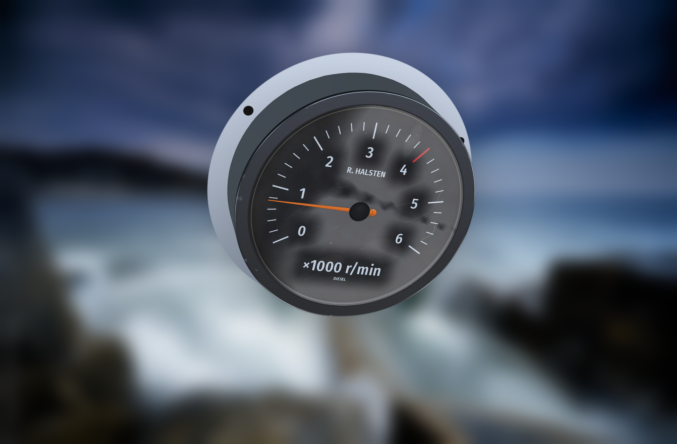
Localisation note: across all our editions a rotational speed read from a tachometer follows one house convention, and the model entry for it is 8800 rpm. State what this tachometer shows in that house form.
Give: 800 rpm
